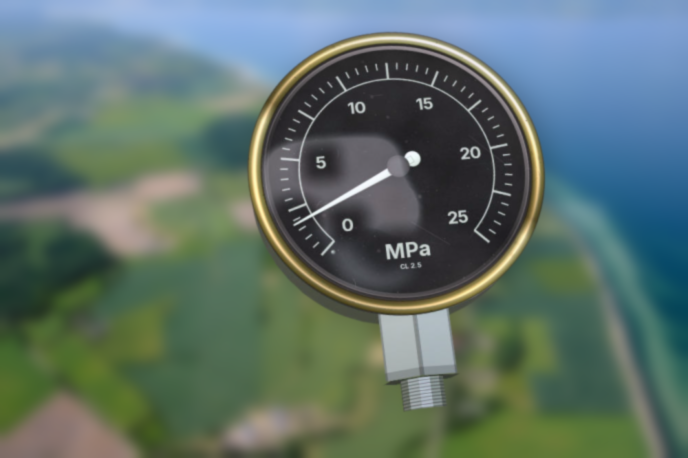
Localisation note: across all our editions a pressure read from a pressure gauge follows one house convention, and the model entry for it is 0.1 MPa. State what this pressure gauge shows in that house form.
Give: 1.75 MPa
